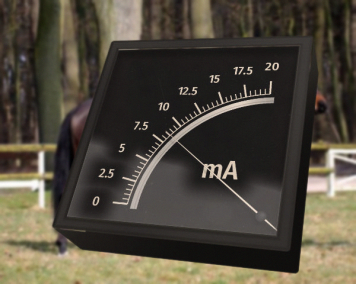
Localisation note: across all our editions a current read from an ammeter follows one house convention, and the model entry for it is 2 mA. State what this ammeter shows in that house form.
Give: 8.5 mA
